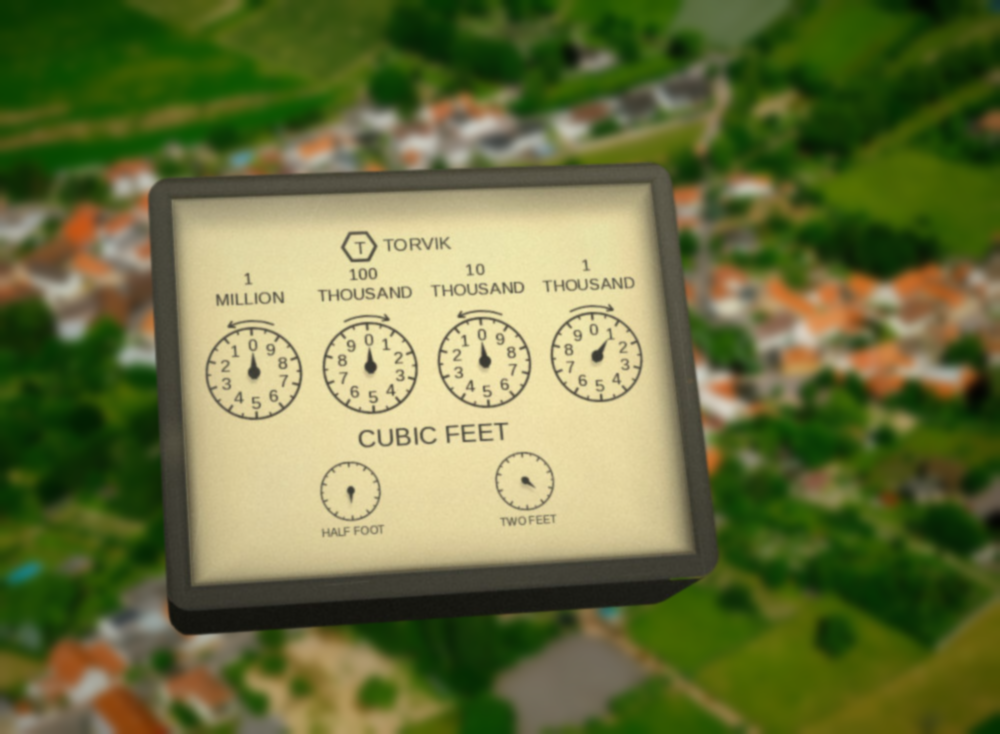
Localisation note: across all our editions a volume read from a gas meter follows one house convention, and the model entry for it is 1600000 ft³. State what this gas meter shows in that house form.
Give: 100 ft³
